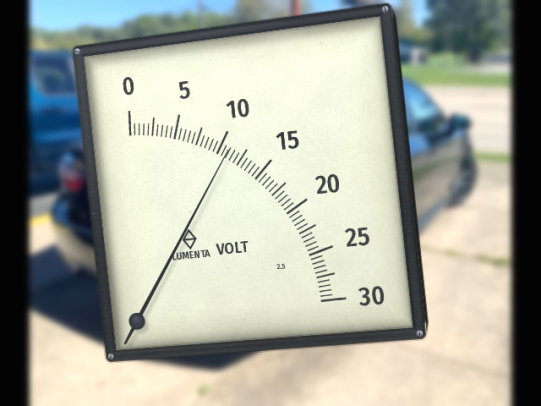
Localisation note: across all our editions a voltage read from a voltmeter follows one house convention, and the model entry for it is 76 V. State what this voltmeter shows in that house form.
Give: 11 V
